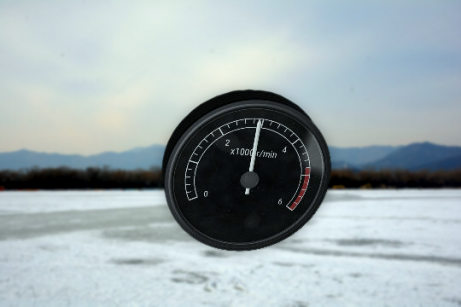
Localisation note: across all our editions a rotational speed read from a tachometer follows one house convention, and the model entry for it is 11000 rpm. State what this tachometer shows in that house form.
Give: 2900 rpm
